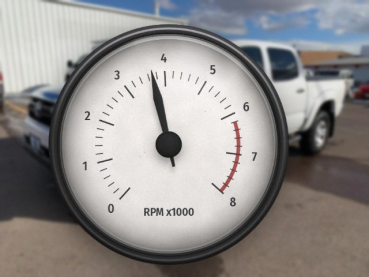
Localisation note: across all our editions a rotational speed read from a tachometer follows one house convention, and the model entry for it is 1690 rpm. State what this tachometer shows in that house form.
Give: 3700 rpm
